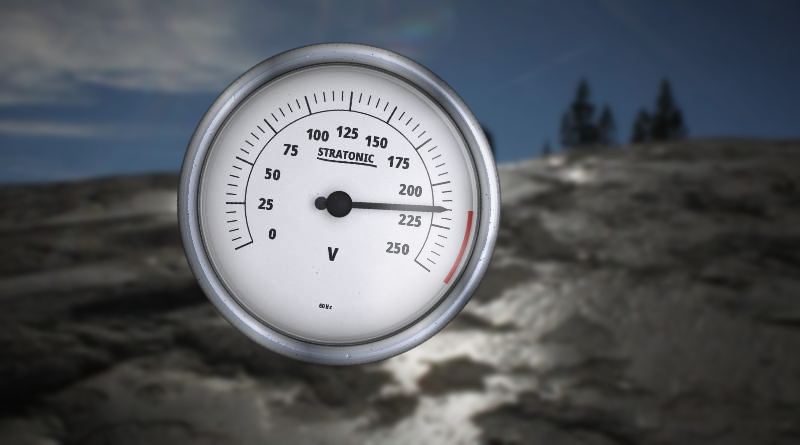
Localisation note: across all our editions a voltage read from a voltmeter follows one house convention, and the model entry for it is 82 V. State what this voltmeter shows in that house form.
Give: 215 V
